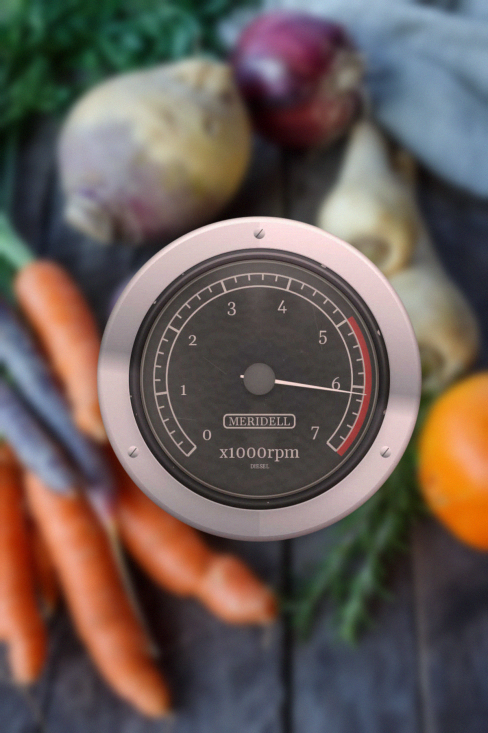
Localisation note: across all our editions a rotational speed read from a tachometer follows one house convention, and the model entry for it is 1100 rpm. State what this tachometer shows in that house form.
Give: 6100 rpm
